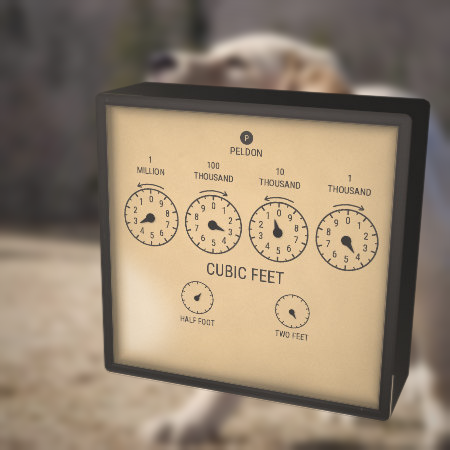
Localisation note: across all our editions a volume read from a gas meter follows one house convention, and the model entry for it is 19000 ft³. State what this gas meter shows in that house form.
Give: 330400 ft³
